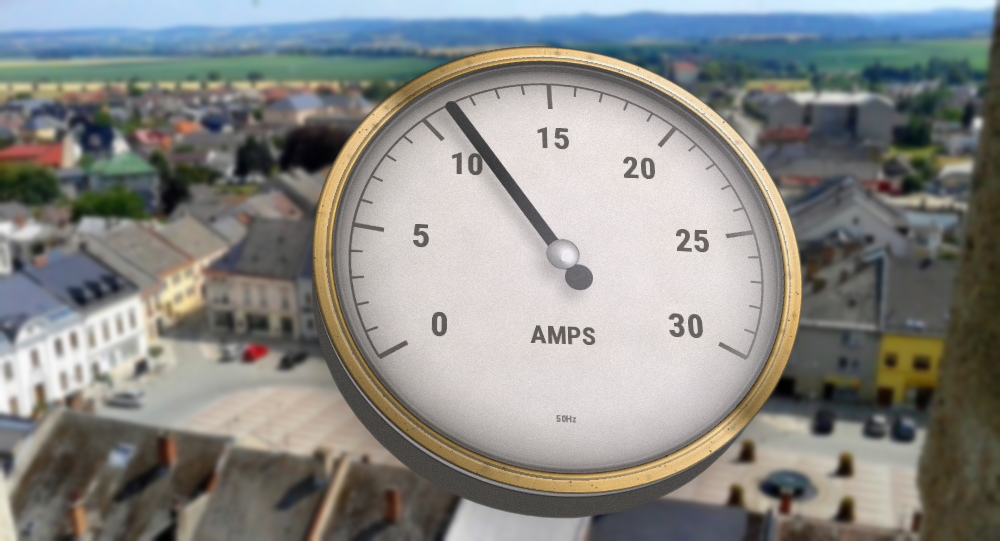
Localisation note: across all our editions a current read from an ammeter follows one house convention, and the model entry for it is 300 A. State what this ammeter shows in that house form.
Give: 11 A
